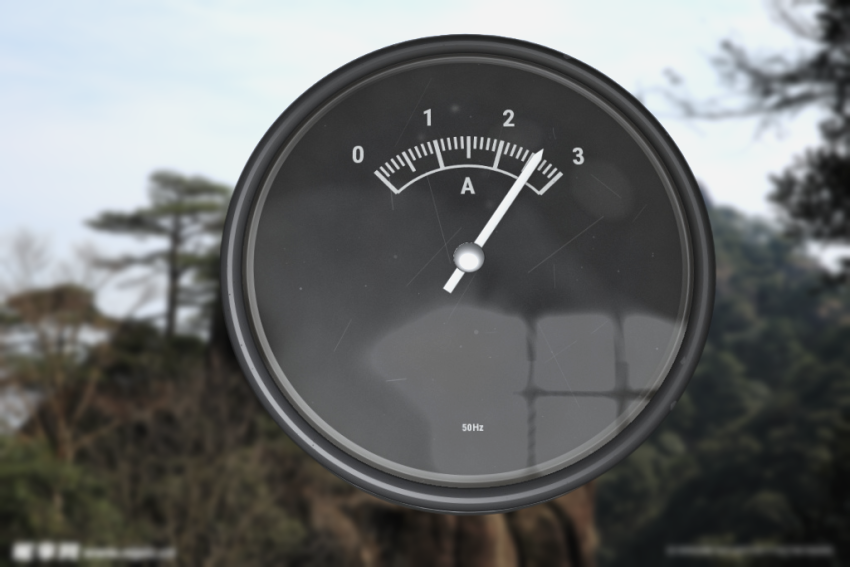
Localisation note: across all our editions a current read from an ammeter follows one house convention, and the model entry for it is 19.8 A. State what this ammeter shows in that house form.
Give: 2.6 A
